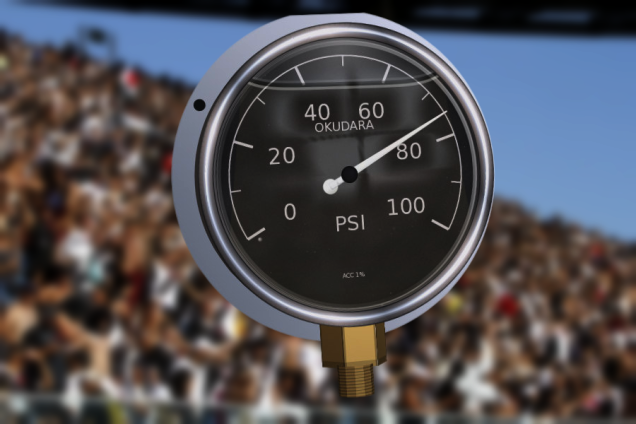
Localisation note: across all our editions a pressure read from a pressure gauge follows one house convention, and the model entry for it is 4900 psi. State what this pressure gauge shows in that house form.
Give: 75 psi
